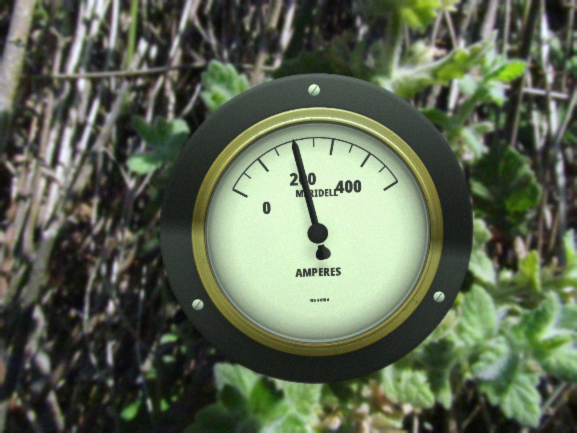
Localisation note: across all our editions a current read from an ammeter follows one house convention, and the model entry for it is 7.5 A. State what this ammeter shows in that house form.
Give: 200 A
